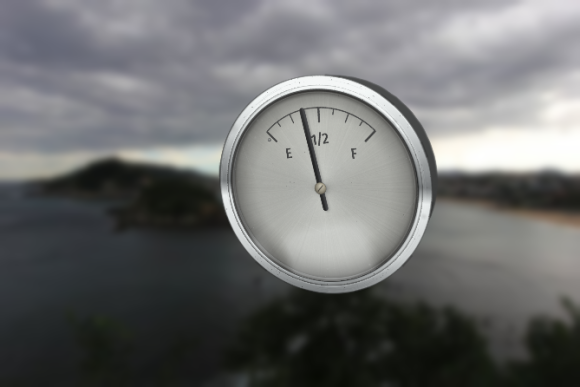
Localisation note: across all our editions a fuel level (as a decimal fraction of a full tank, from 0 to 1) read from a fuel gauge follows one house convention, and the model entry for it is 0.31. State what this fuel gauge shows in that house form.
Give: 0.375
